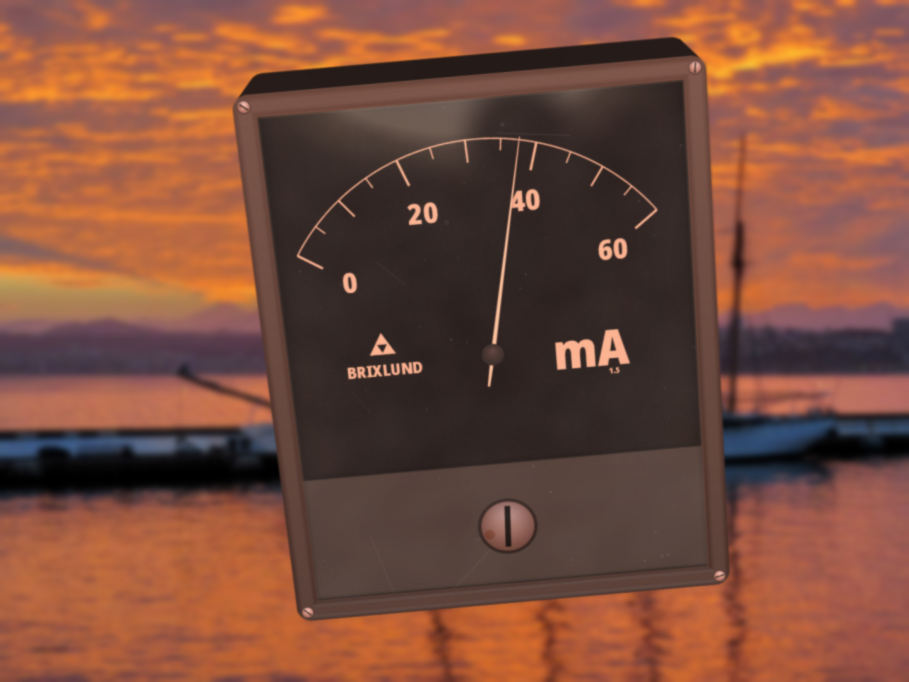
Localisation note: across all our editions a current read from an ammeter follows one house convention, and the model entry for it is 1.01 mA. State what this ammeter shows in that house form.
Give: 37.5 mA
